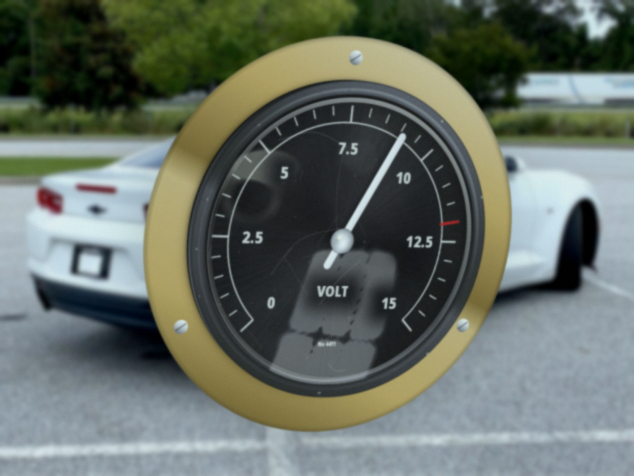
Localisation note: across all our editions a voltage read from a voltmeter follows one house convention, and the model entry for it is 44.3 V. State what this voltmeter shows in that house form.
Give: 9 V
